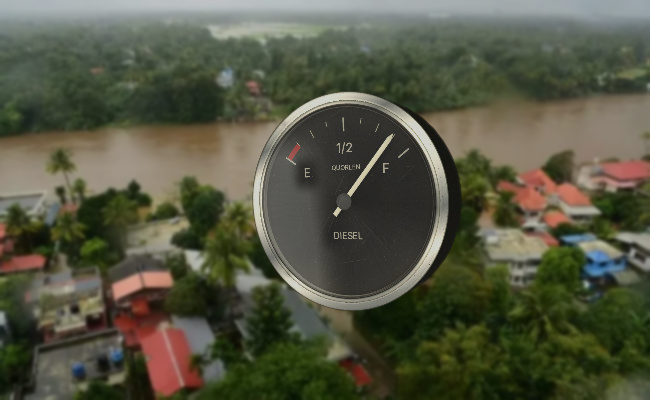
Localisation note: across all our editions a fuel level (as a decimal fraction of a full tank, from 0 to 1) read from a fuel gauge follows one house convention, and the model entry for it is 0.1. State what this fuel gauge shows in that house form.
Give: 0.875
